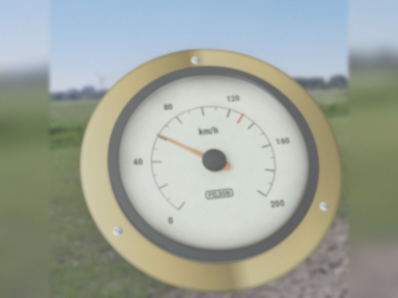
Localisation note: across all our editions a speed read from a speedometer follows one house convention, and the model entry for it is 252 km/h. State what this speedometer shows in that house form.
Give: 60 km/h
